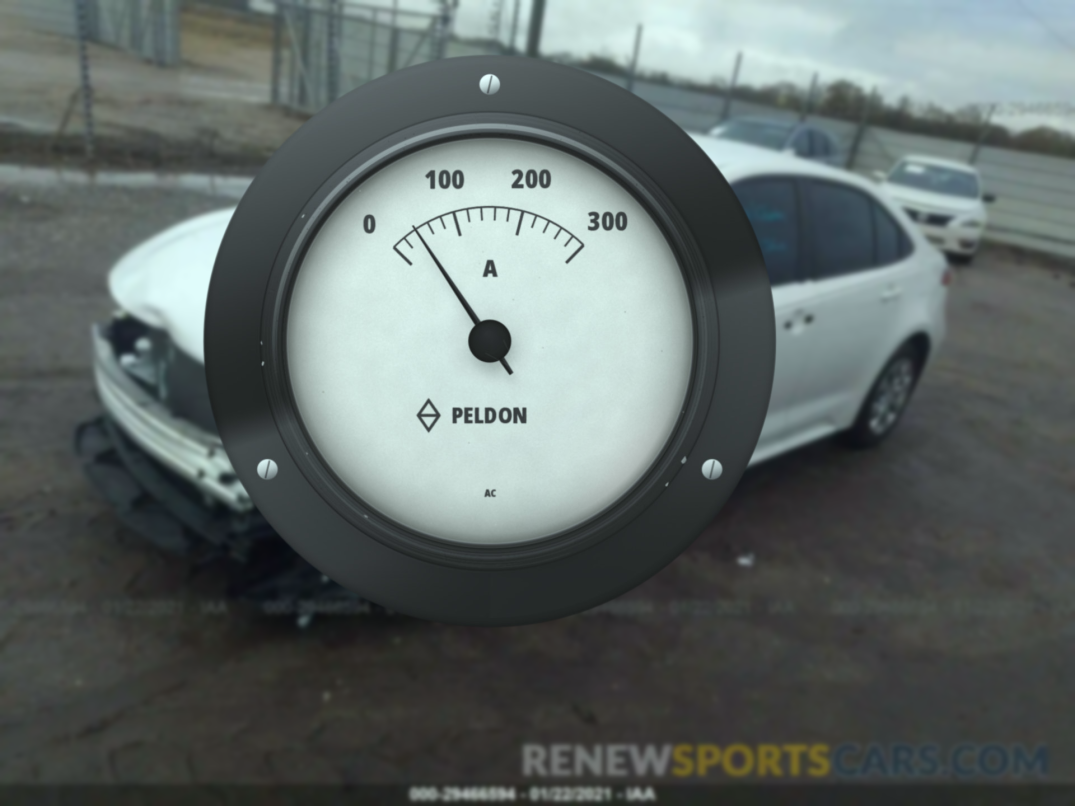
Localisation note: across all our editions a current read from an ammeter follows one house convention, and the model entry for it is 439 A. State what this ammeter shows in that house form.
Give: 40 A
